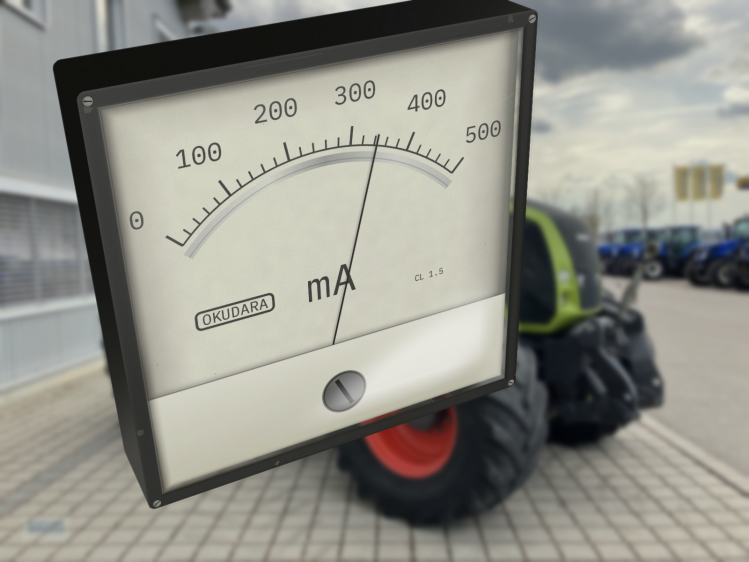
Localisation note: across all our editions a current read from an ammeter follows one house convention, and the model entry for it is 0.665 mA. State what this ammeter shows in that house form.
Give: 340 mA
